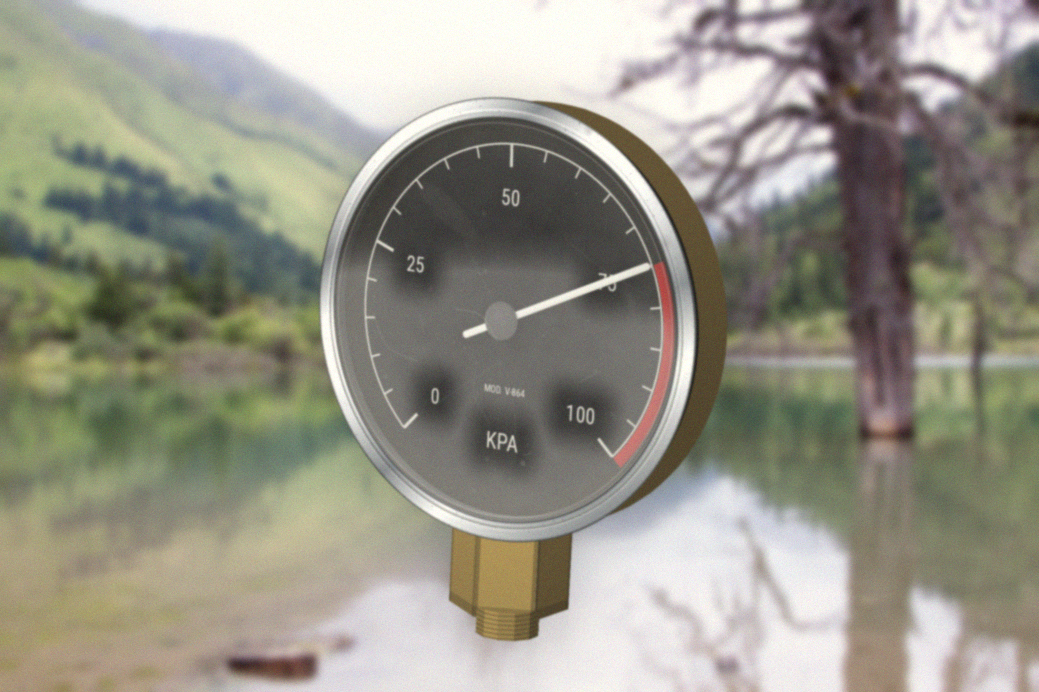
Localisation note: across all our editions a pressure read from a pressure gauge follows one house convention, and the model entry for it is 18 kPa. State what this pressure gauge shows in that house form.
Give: 75 kPa
